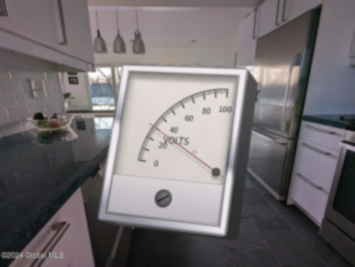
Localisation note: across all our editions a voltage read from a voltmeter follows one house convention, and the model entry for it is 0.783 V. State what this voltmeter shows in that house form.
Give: 30 V
